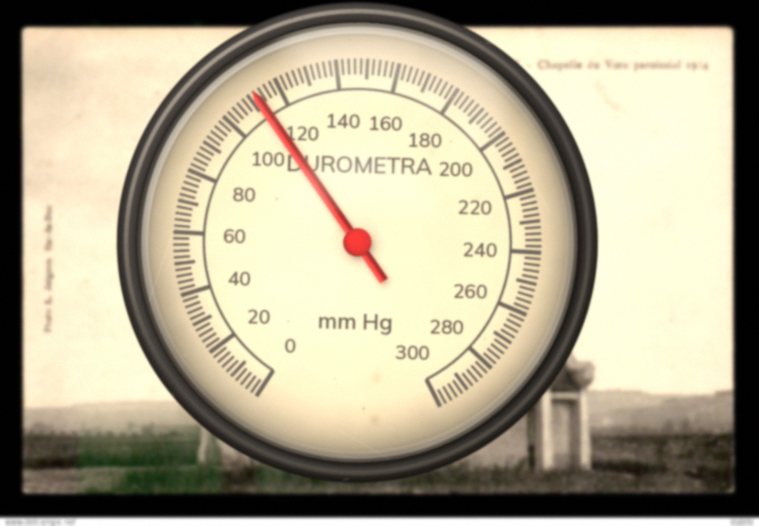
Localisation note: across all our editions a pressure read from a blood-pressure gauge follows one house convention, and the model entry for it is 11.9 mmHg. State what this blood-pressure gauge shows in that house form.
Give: 112 mmHg
